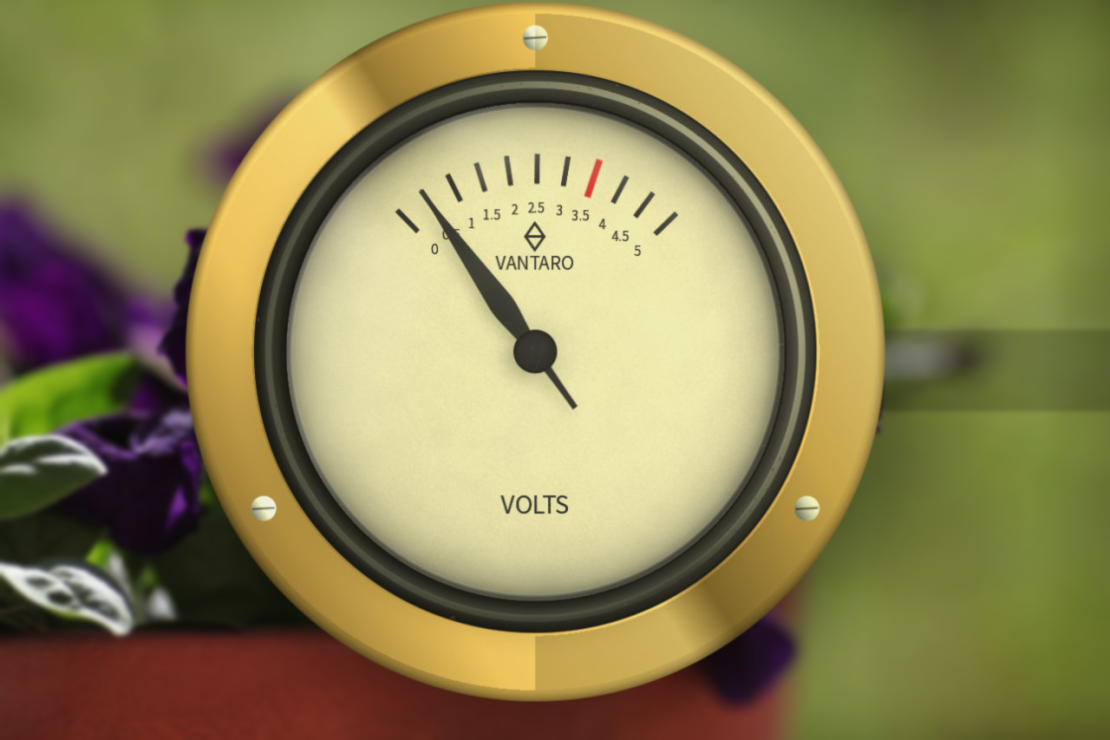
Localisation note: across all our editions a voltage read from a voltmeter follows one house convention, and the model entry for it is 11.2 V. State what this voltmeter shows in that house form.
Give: 0.5 V
